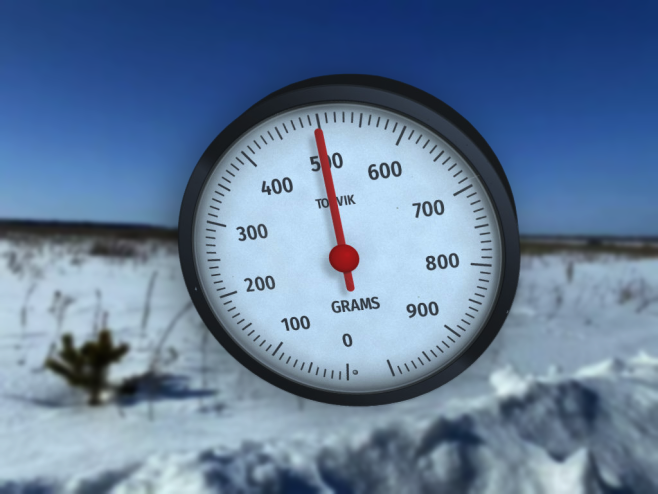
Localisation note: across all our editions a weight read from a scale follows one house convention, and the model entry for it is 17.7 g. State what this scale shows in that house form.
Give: 500 g
